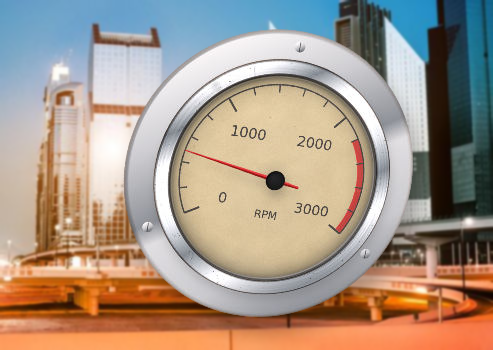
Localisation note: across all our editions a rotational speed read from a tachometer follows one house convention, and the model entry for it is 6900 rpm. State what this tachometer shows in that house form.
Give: 500 rpm
